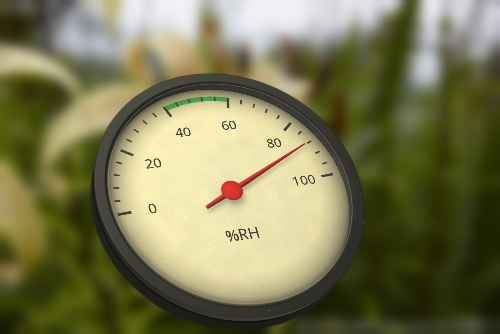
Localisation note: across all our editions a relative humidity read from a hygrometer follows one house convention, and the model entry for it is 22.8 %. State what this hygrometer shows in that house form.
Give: 88 %
